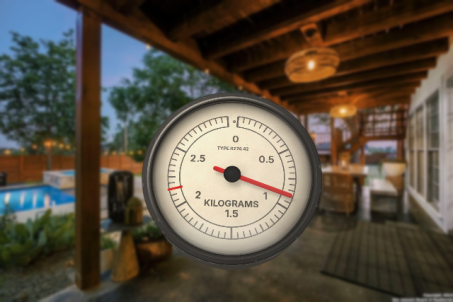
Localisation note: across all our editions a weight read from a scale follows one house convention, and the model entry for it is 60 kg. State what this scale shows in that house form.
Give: 0.9 kg
